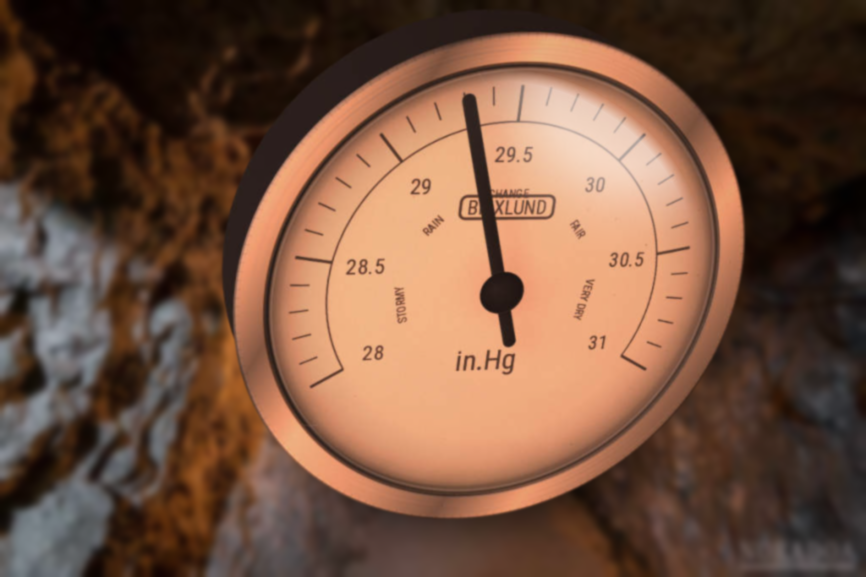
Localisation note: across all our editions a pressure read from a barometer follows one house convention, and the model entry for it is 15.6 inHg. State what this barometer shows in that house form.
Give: 29.3 inHg
